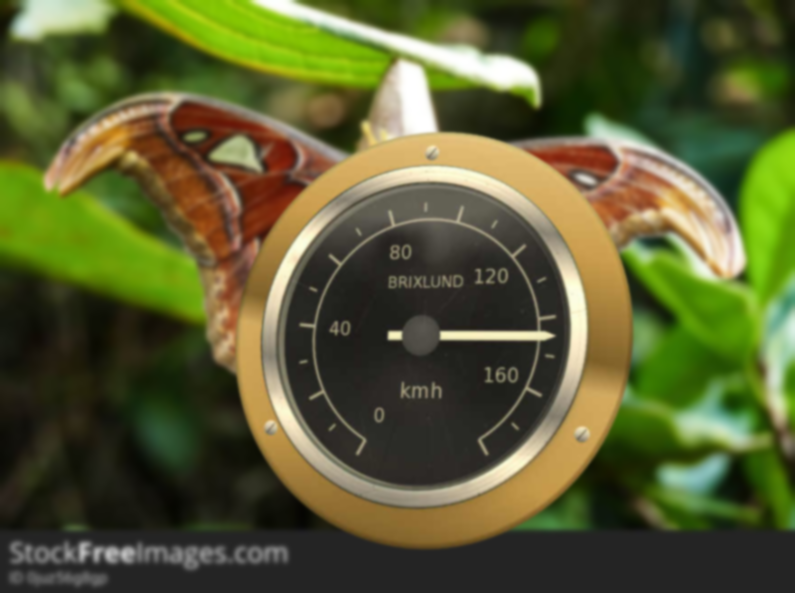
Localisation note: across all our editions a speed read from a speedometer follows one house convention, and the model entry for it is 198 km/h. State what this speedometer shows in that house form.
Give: 145 km/h
